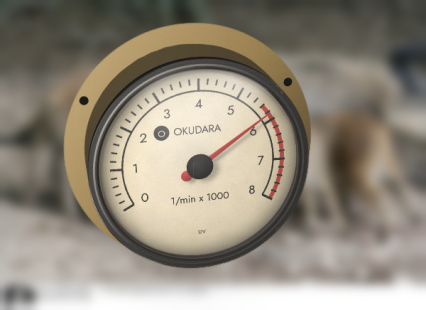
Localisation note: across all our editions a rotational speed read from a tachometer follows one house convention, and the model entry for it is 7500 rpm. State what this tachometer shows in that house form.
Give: 5800 rpm
